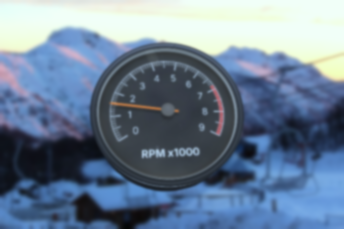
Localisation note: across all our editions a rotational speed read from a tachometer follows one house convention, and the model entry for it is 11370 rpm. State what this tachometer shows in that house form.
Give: 1500 rpm
